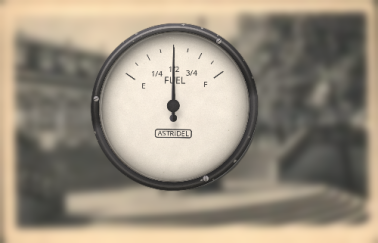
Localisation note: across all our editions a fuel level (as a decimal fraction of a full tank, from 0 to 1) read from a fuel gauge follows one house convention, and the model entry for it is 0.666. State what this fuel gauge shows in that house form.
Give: 0.5
